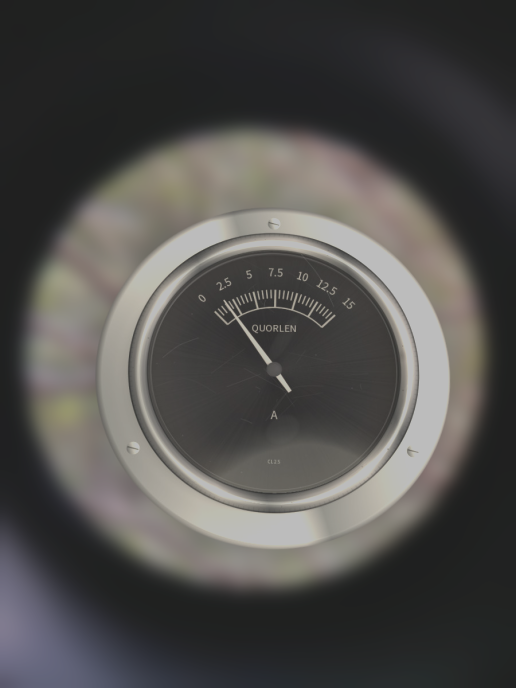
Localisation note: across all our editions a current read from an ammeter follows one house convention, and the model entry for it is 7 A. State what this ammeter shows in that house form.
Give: 1.5 A
